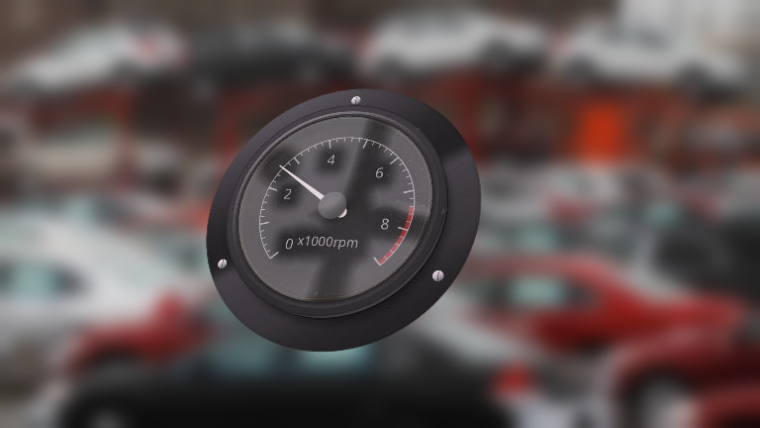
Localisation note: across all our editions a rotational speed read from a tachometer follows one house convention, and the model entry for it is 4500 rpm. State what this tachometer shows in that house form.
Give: 2600 rpm
